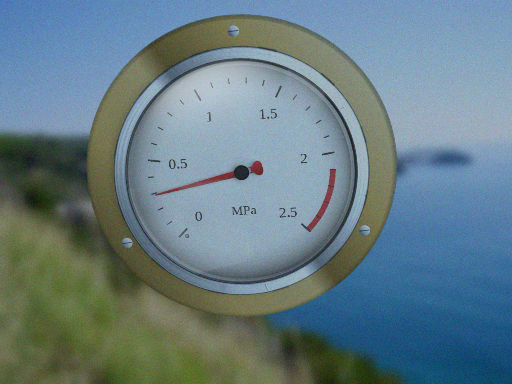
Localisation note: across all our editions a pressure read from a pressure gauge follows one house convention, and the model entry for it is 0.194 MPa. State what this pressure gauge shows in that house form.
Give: 0.3 MPa
